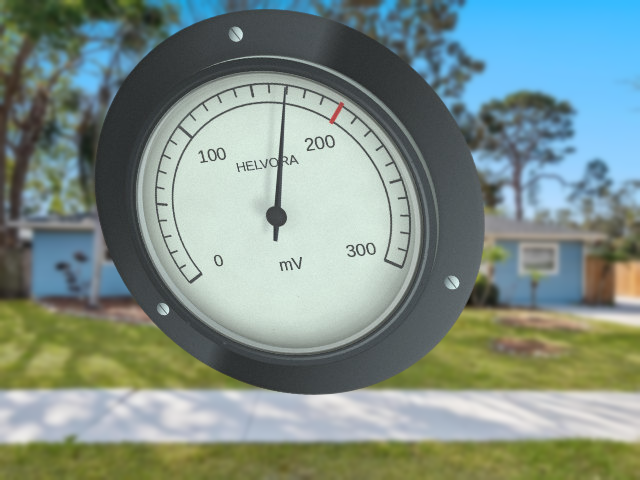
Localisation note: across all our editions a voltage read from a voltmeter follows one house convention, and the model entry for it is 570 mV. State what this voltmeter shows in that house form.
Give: 170 mV
